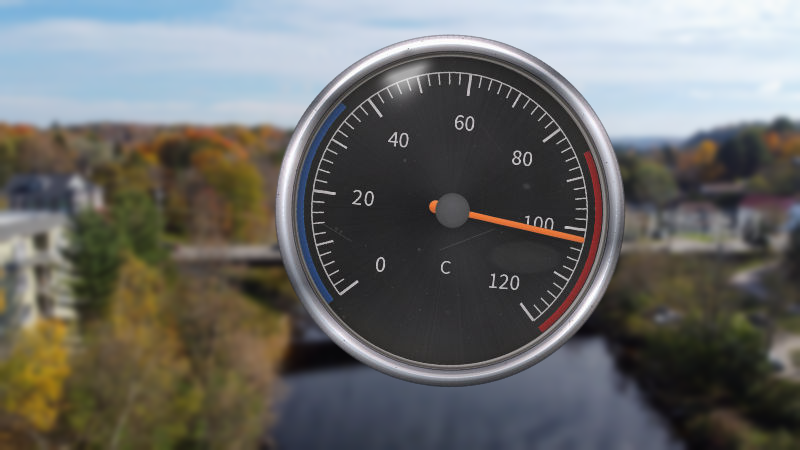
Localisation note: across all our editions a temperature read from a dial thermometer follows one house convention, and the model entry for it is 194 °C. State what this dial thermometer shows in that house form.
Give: 102 °C
